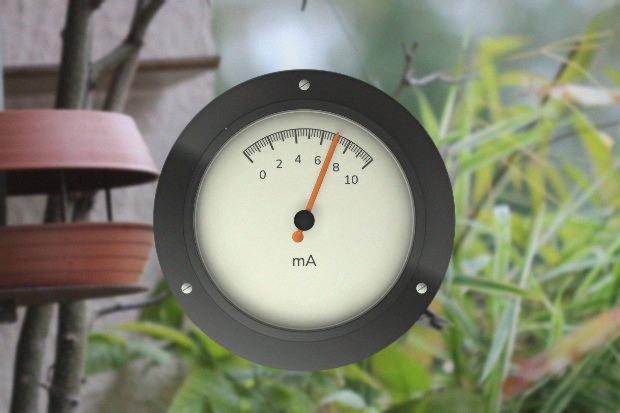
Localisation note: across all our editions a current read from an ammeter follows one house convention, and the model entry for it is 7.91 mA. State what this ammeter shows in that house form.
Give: 7 mA
